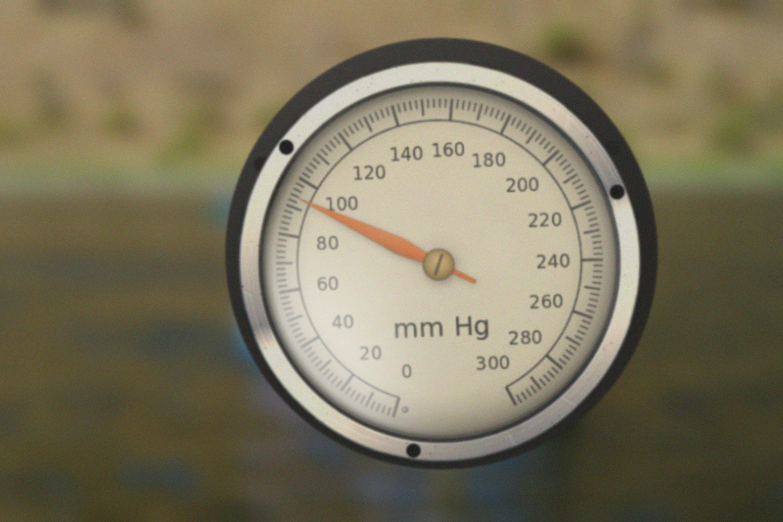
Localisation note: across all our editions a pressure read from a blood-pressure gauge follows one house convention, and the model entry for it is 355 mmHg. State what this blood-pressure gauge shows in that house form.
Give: 94 mmHg
